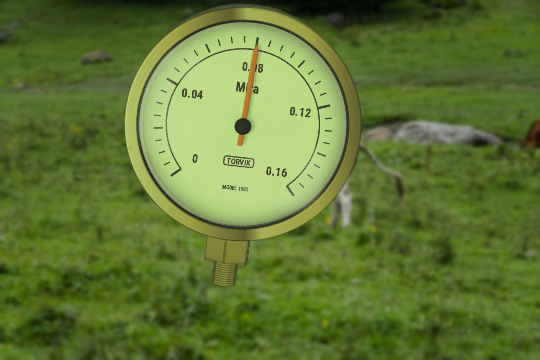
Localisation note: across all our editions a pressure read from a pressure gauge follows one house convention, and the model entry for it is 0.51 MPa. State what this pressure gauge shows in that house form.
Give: 0.08 MPa
